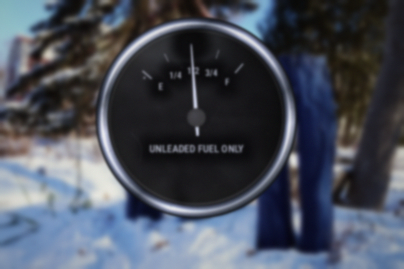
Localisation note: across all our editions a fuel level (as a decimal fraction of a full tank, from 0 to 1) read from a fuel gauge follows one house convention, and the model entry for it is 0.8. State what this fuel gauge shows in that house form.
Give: 0.5
